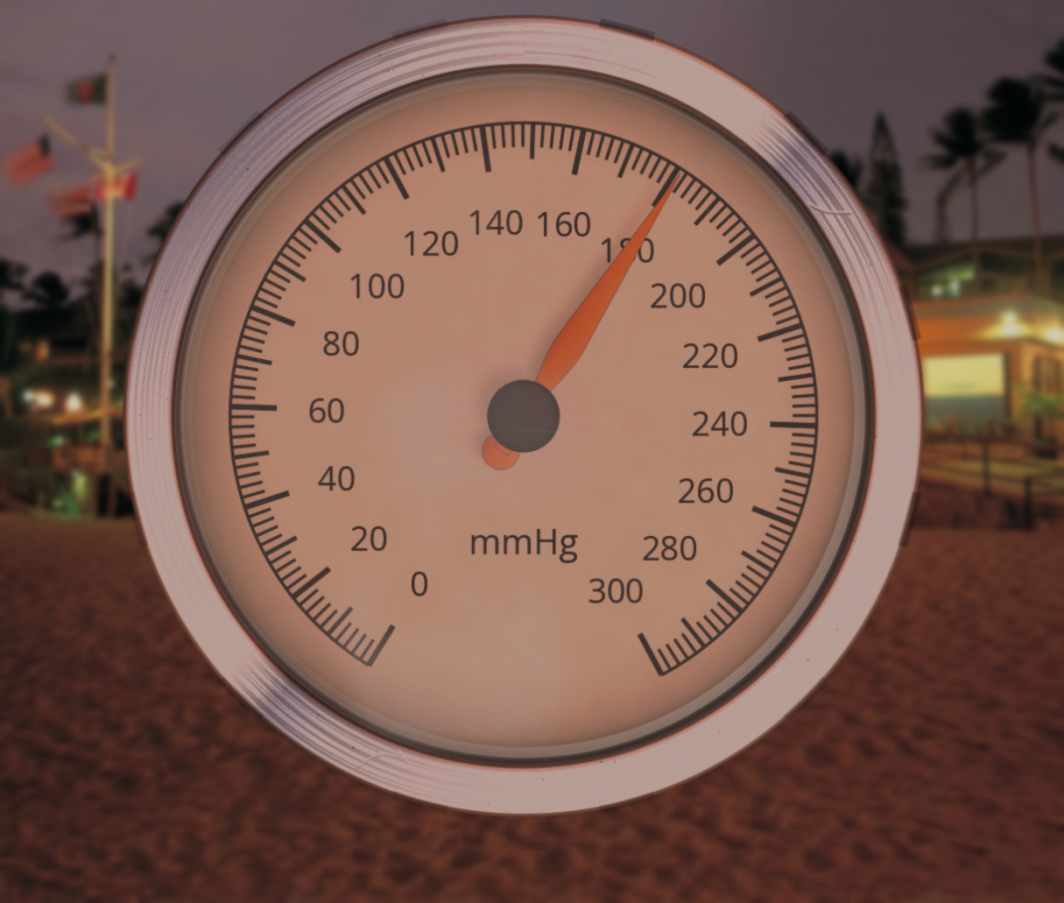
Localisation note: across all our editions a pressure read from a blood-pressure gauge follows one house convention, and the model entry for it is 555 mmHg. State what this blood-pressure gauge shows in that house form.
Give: 181 mmHg
